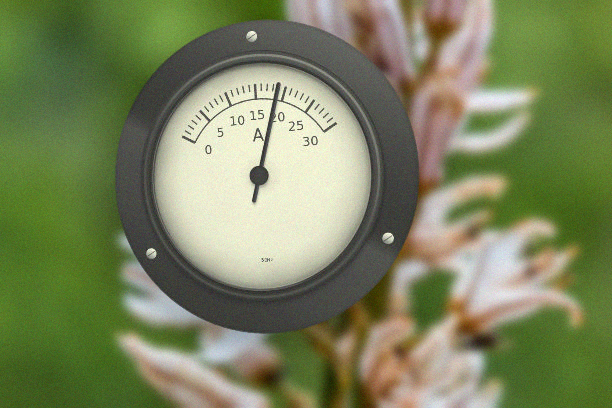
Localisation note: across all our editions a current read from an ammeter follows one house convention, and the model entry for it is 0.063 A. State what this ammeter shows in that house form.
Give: 19 A
